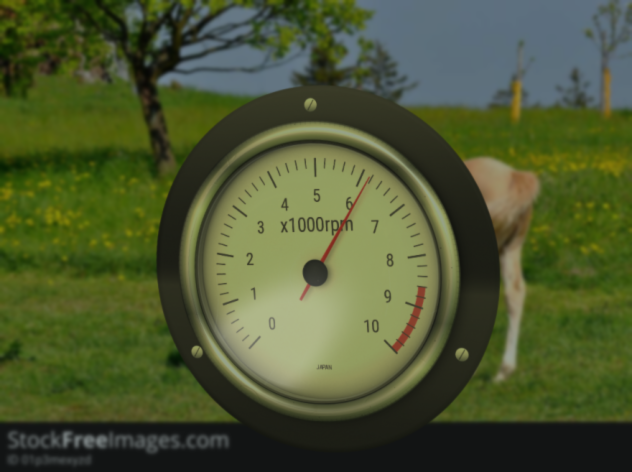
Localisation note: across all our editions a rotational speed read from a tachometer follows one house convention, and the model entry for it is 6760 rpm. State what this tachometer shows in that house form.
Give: 6200 rpm
